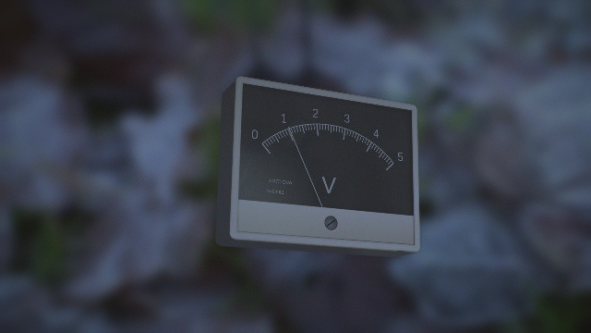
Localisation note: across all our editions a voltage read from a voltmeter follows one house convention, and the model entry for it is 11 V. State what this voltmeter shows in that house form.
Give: 1 V
